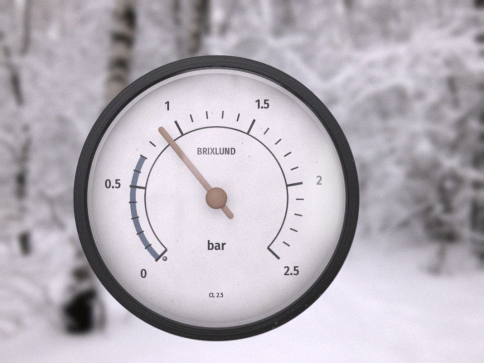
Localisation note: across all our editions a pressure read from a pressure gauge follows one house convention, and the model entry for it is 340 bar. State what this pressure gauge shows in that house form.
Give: 0.9 bar
